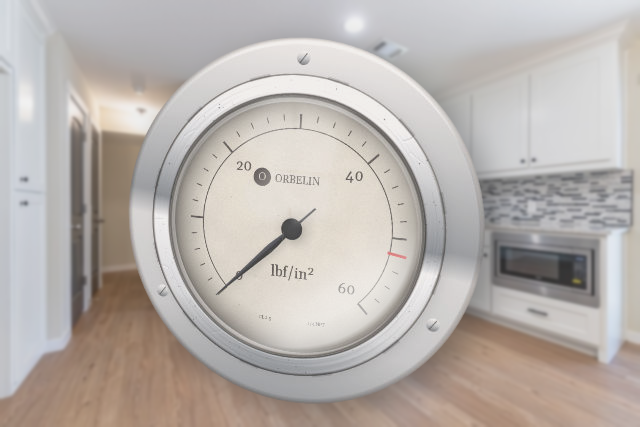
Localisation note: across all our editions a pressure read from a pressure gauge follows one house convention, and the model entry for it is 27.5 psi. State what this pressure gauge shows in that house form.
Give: 0 psi
